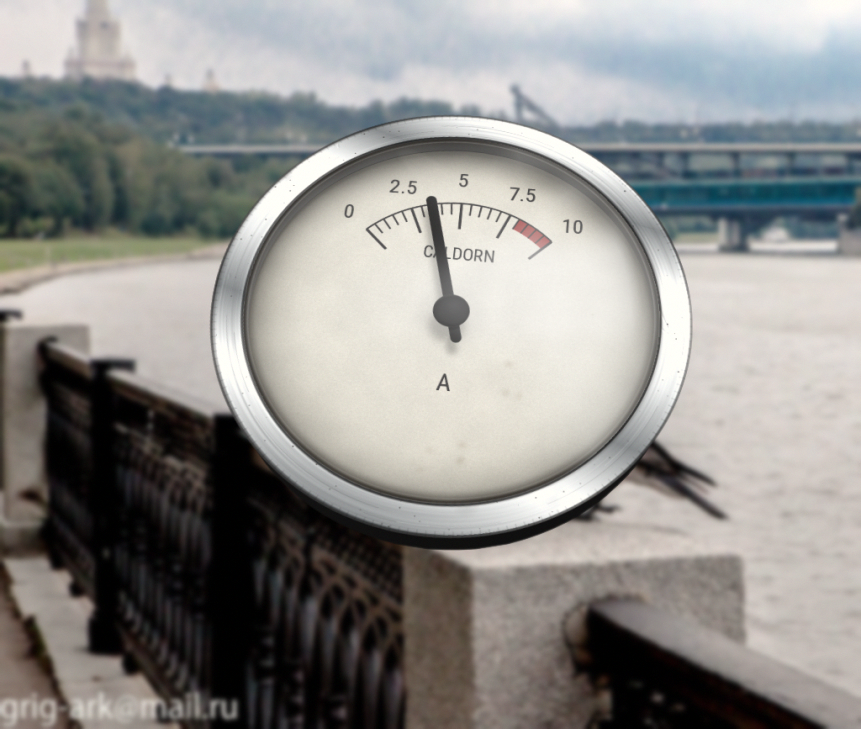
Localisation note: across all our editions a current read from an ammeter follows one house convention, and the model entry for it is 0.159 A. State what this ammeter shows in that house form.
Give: 3.5 A
